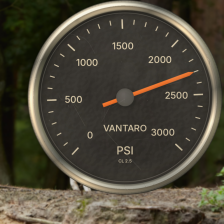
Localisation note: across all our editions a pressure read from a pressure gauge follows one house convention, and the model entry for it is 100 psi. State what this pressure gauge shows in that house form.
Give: 2300 psi
